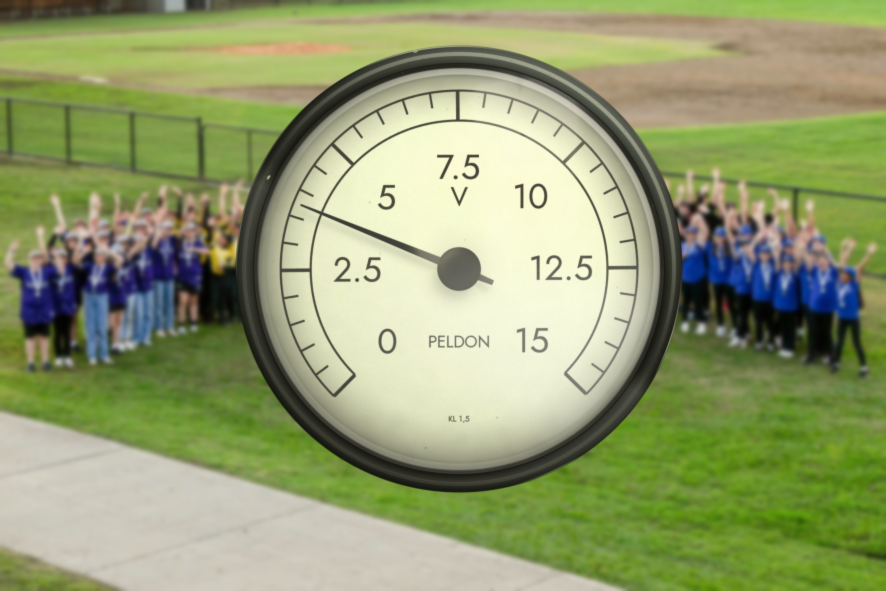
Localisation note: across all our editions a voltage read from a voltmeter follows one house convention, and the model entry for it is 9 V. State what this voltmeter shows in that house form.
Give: 3.75 V
